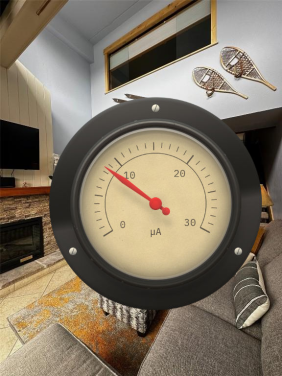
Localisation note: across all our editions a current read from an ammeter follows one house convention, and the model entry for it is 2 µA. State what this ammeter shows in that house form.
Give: 8.5 µA
